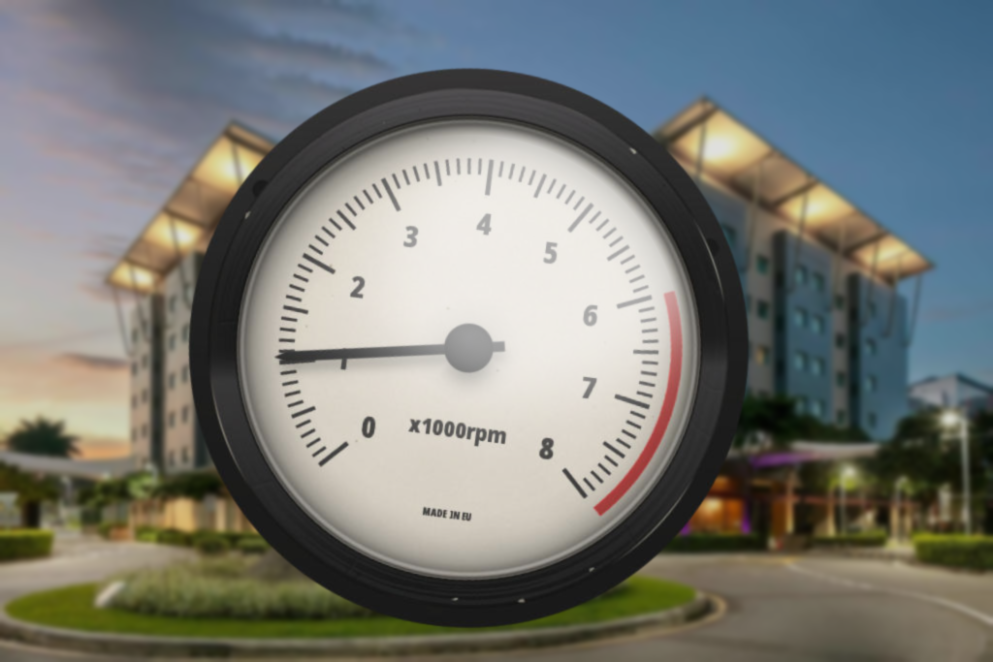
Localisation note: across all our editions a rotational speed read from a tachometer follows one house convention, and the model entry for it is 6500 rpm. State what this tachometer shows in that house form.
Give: 1050 rpm
